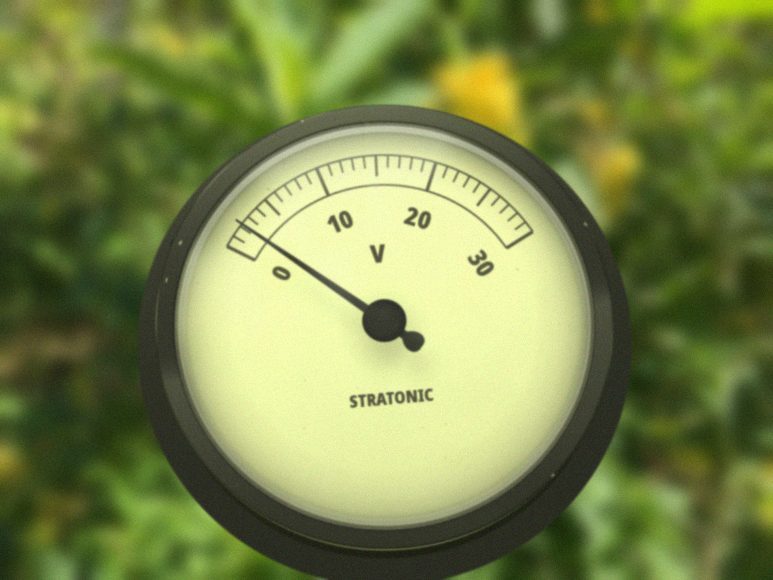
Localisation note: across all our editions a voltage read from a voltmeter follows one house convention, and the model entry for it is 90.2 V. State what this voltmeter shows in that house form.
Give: 2 V
